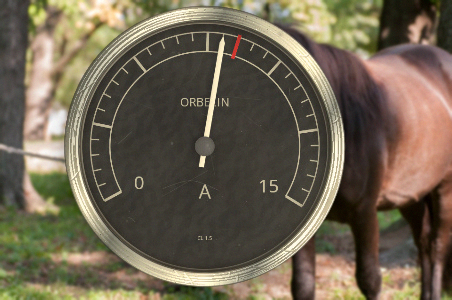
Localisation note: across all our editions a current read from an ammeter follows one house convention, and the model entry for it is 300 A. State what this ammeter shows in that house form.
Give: 8 A
